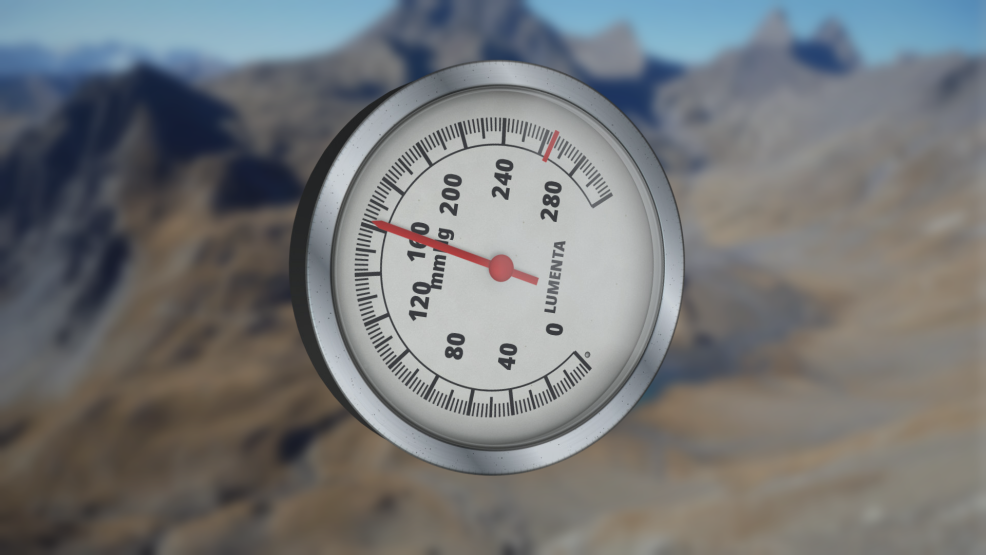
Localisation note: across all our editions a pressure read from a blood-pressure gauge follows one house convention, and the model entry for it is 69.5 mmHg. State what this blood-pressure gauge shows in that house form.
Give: 162 mmHg
